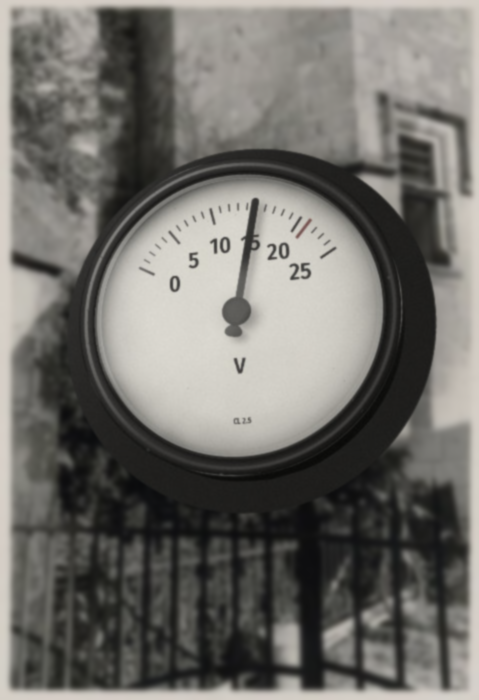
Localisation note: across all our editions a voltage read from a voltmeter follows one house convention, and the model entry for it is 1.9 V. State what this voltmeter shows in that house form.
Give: 15 V
